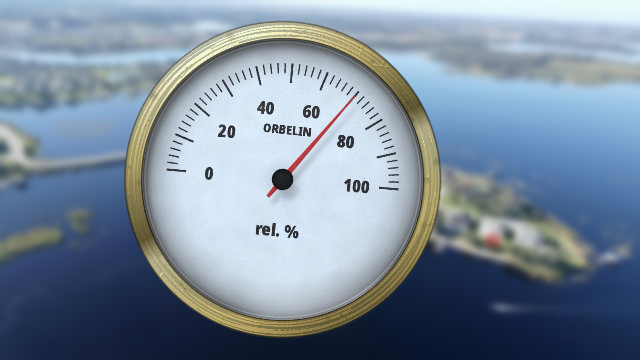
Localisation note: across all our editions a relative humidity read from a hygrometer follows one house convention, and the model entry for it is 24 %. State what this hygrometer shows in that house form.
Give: 70 %
